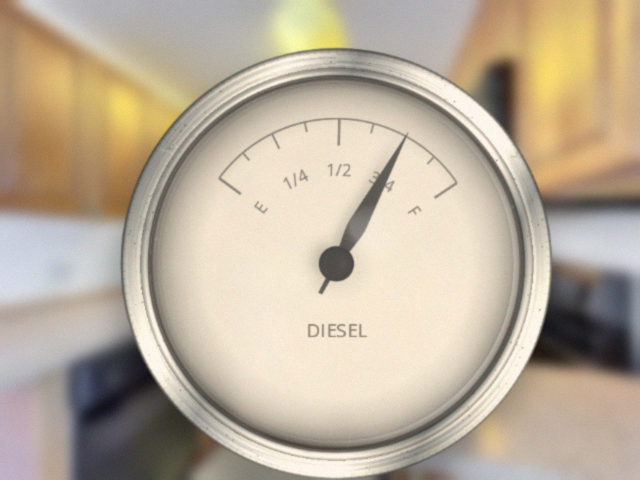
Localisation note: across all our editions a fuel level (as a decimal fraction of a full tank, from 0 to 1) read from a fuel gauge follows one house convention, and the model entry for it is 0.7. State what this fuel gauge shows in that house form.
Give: 0.75
